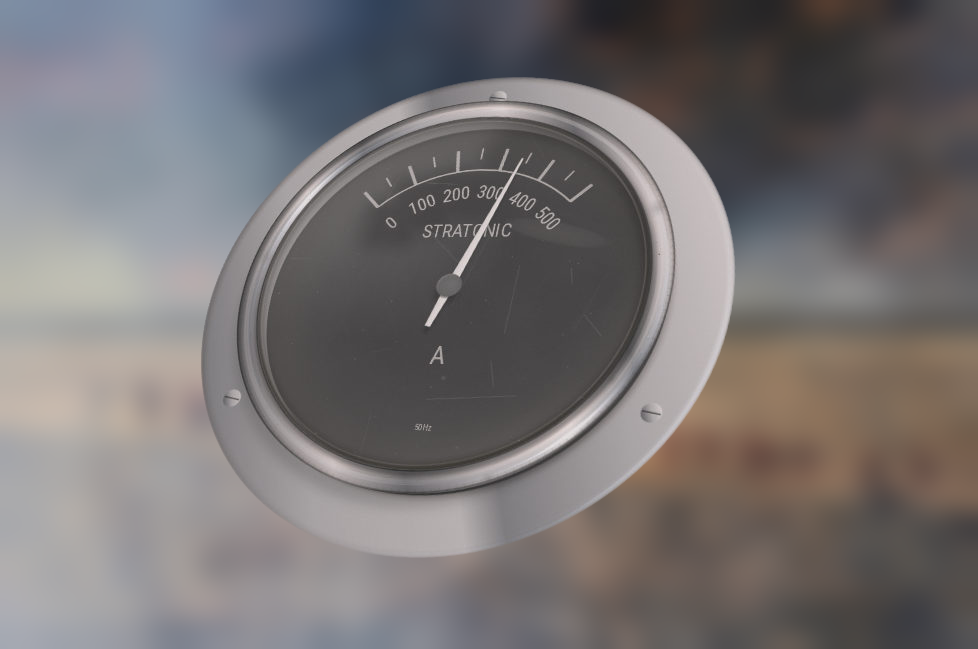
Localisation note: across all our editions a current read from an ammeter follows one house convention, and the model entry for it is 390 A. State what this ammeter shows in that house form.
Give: 350 A
